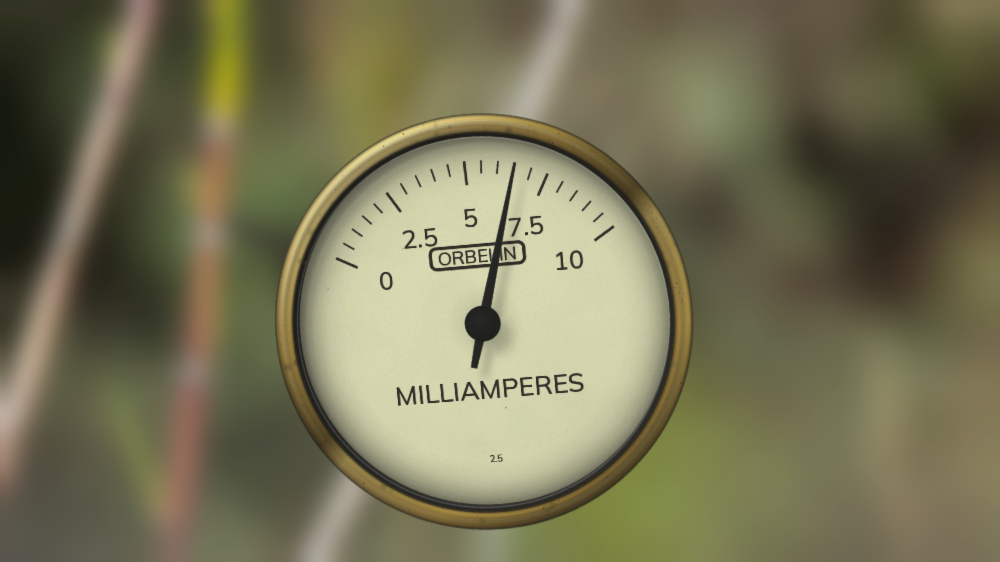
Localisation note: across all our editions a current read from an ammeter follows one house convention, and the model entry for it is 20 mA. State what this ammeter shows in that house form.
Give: 6.5 mA
